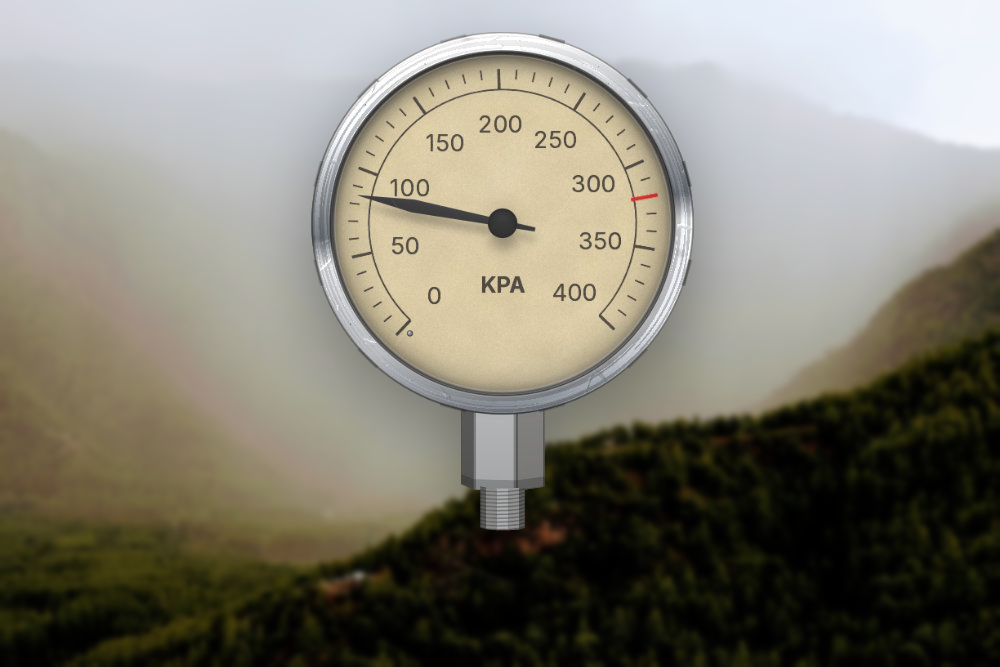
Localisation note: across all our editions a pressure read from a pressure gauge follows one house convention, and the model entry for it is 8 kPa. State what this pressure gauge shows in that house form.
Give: 85 kPa
